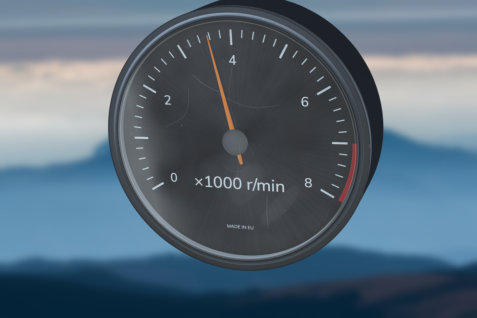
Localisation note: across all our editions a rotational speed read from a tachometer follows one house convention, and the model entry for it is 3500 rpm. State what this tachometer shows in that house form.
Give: 3600 rpm
